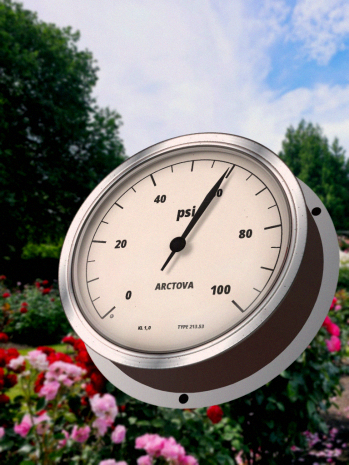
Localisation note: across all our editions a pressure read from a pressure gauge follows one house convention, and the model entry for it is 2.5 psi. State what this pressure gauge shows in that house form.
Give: 60 psi
